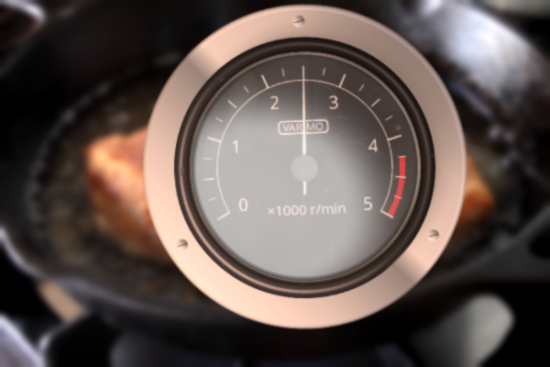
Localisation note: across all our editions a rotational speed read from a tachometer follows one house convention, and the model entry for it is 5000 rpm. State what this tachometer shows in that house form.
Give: 2500 rpm
